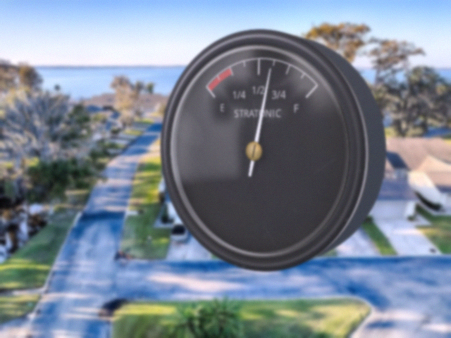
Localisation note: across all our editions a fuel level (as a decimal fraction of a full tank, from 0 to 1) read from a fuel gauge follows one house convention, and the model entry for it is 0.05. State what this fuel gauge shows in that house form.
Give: 0.625
